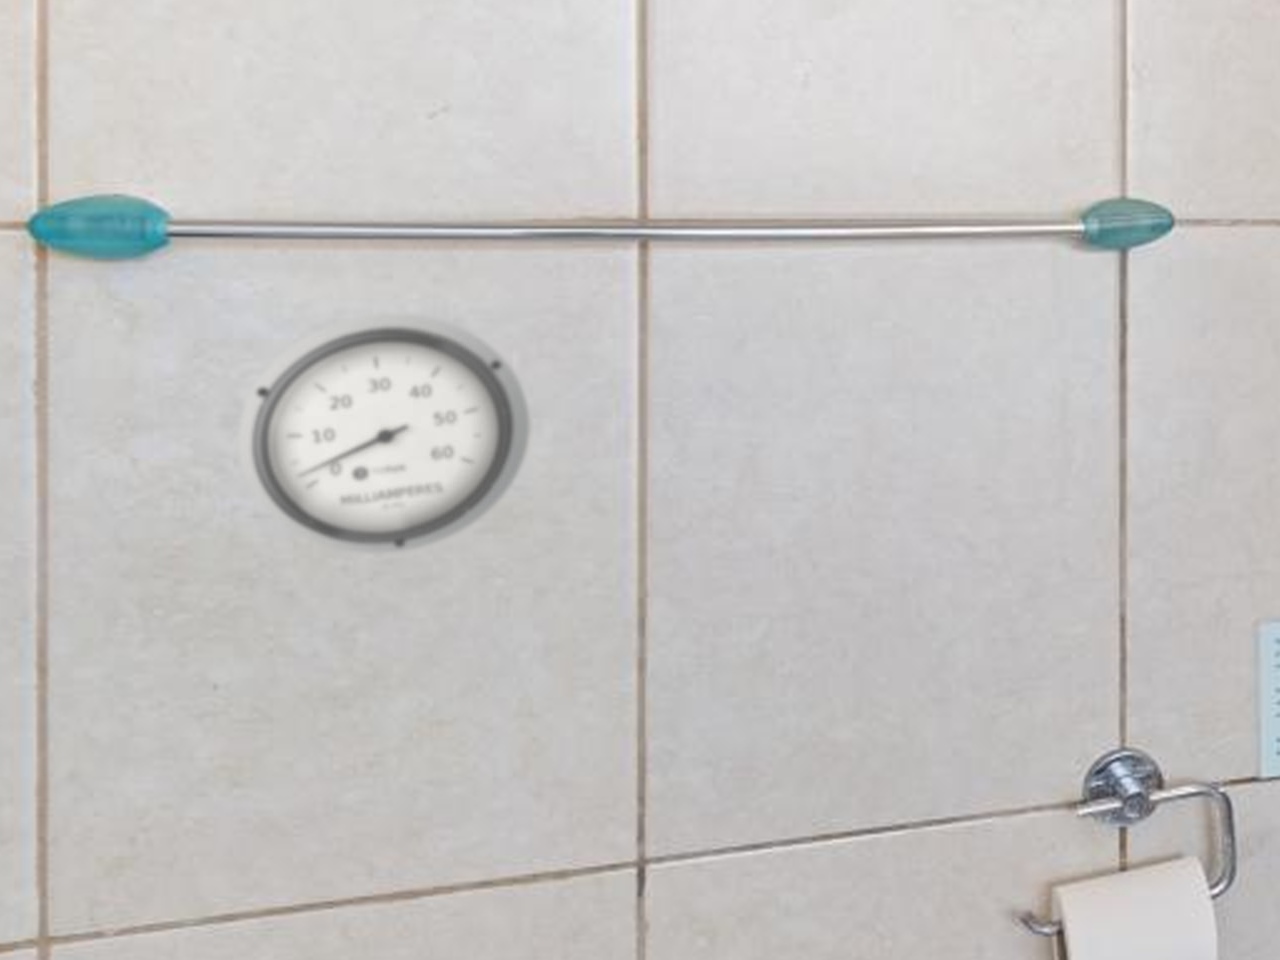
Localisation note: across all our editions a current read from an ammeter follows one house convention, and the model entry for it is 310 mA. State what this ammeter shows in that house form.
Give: 2.5 mA
